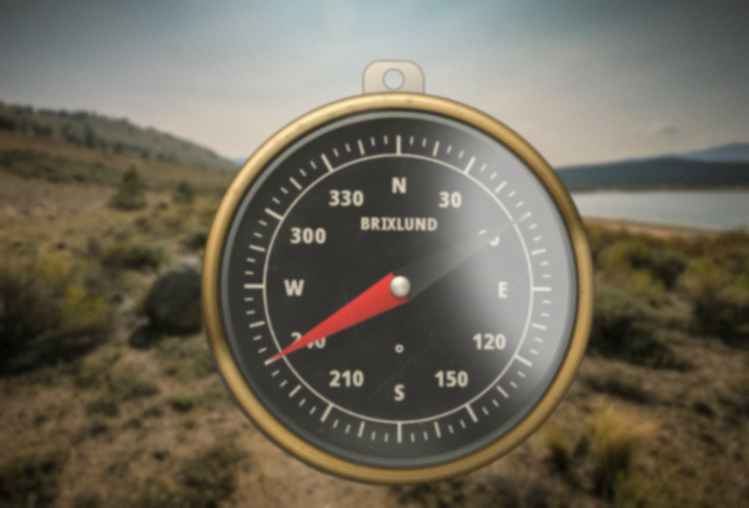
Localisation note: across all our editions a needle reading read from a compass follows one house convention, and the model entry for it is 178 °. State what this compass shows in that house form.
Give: 240 °
